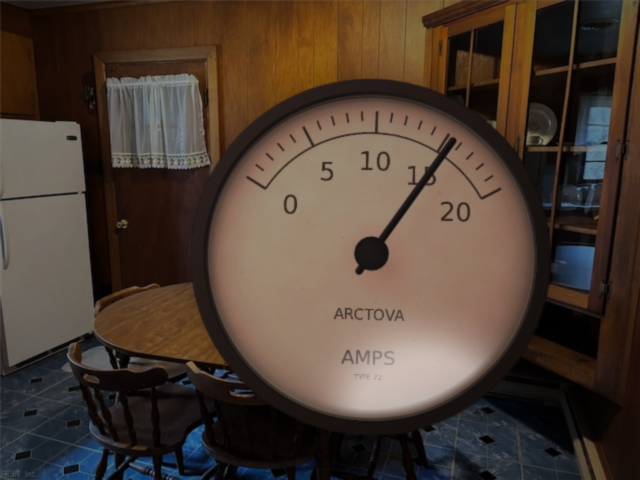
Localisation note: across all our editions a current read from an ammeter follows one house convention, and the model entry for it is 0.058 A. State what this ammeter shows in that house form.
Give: 15.5 A
